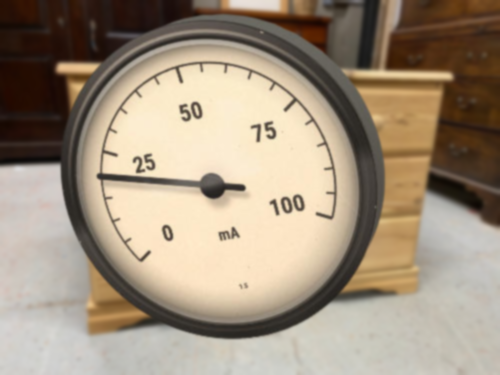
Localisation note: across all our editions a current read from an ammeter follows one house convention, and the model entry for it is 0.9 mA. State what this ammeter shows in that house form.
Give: 20 mA
